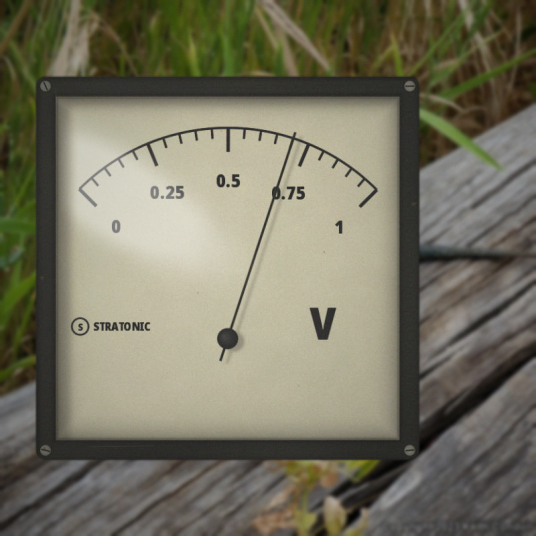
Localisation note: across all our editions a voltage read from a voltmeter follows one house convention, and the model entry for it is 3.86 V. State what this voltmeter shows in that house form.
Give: 0.7 V
